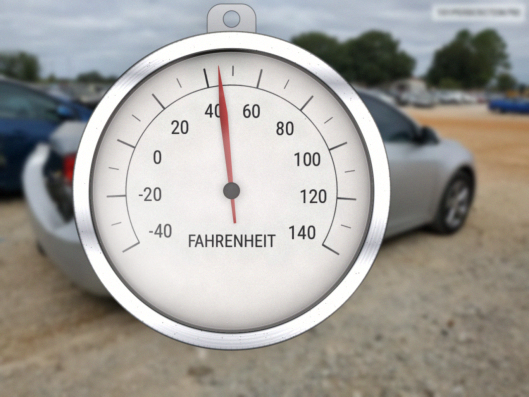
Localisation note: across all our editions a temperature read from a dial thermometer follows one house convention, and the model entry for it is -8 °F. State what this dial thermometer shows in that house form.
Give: 45 °F
